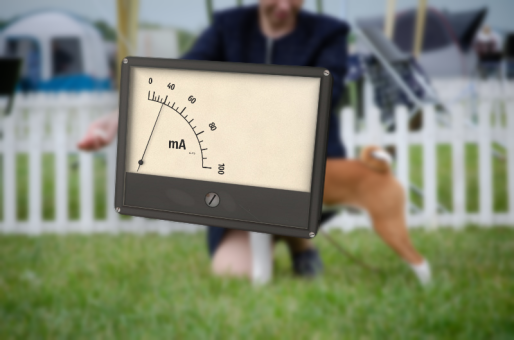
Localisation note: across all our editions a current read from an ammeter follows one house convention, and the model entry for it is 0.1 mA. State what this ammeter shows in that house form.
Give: 40 mA
